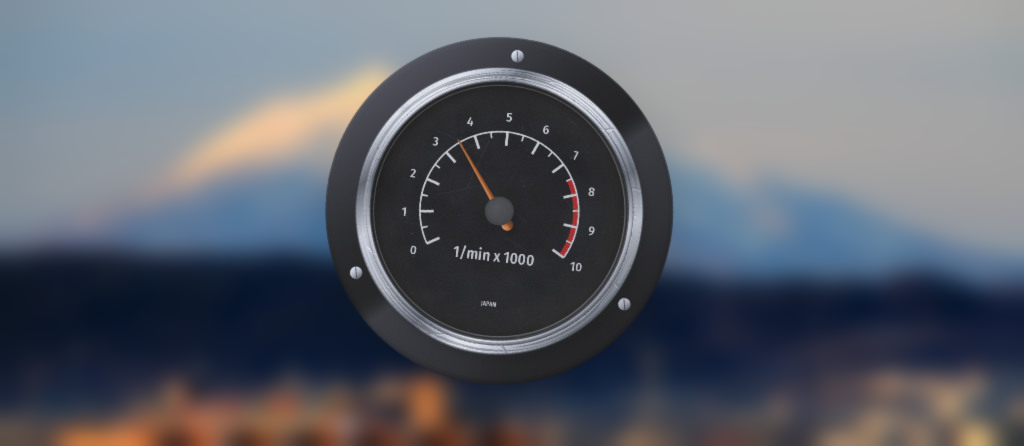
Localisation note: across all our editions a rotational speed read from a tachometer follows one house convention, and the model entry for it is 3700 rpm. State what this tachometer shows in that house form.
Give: 3500 rpm
